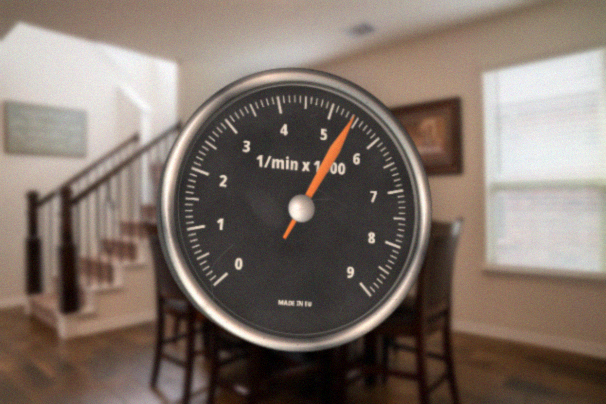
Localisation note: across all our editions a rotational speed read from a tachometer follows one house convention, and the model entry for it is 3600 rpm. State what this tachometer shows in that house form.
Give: 5400 rpm
